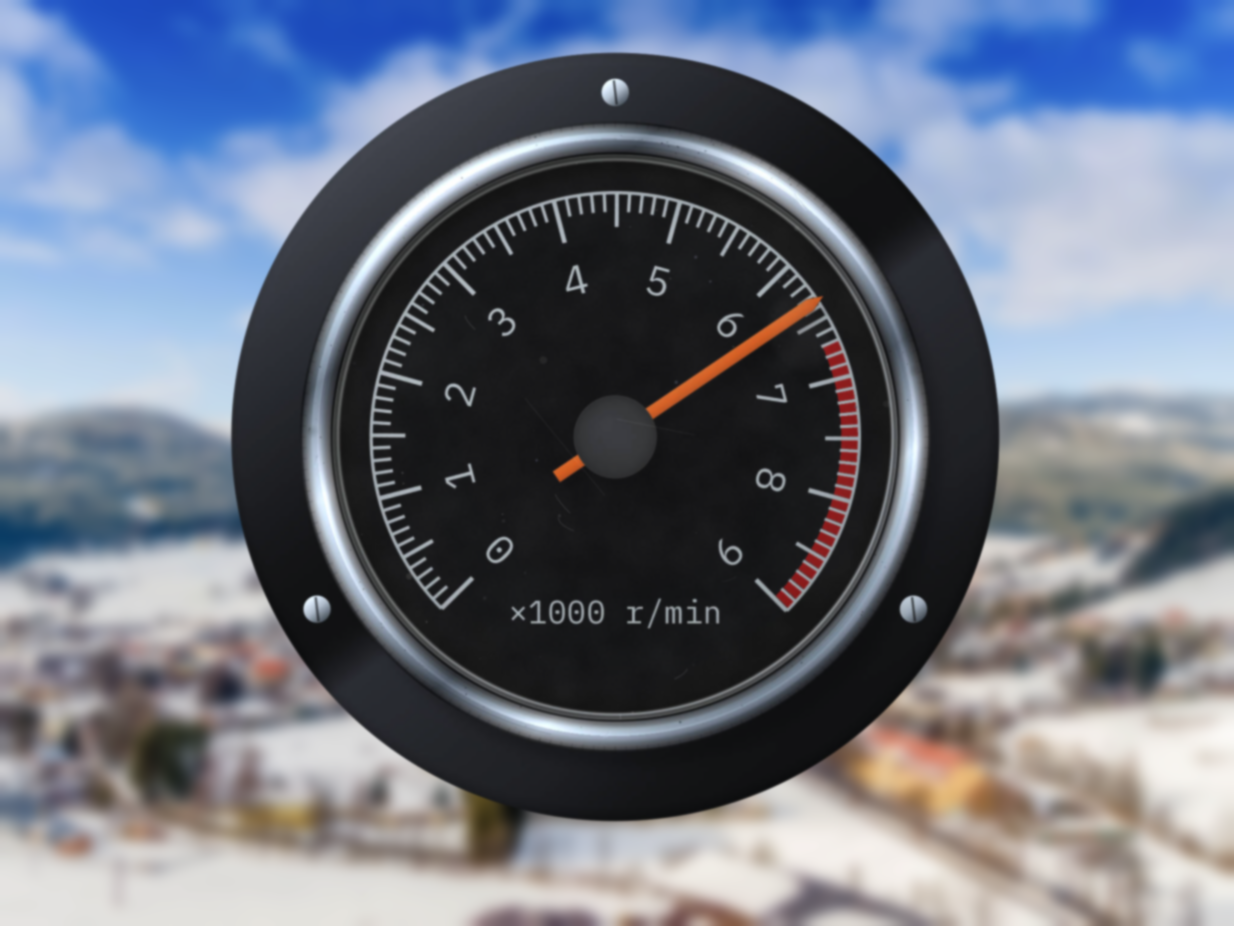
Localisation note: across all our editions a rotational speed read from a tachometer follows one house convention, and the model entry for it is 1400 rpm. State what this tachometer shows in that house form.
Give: 6350 rpm
